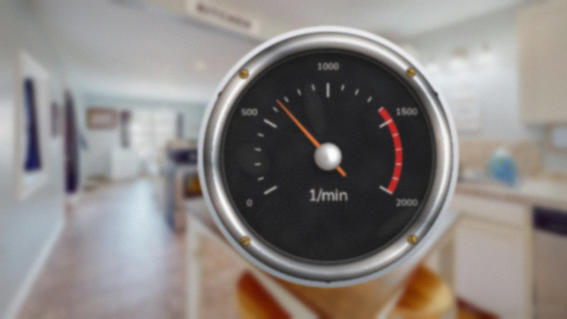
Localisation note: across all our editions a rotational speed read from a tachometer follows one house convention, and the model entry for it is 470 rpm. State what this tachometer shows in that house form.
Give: 650 rpm
